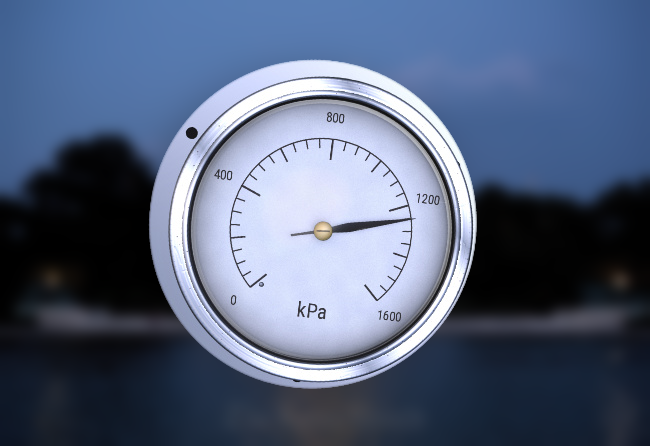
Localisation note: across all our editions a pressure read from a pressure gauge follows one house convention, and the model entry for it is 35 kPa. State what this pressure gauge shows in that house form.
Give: 1250 kPa
